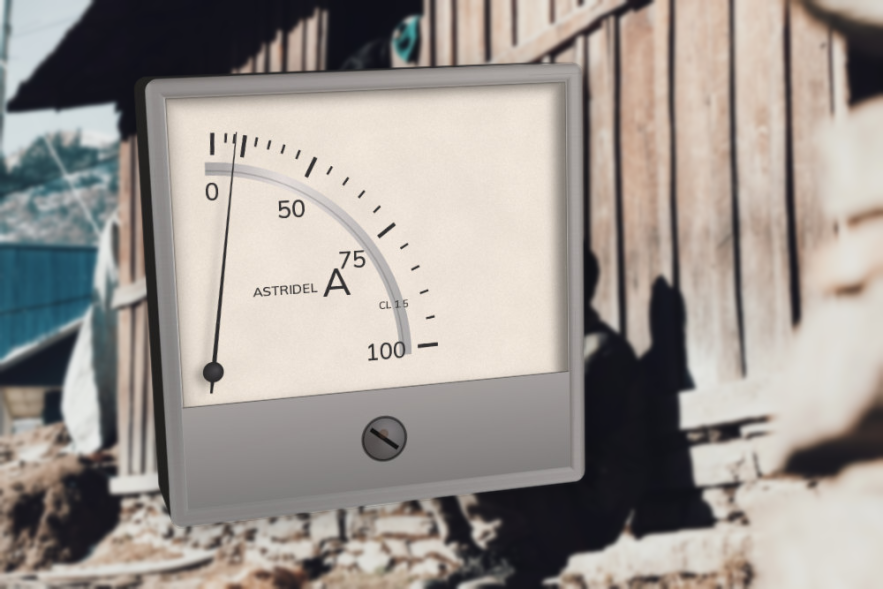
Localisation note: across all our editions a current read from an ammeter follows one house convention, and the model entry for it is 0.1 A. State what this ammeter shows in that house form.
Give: 20 A
